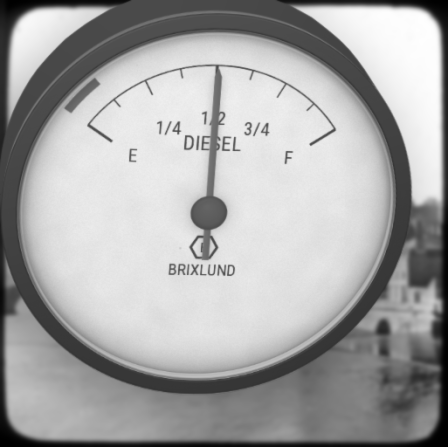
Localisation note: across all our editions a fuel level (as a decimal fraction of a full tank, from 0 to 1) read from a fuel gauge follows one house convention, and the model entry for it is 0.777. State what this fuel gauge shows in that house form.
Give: 0.5
